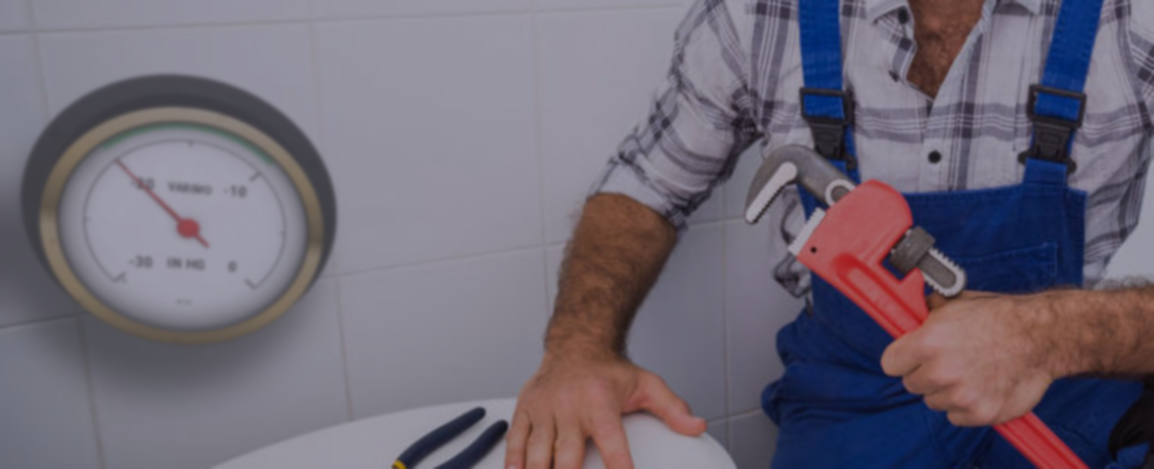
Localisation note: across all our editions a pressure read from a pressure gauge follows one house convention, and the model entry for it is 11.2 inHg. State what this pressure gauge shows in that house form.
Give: -20 inHg
